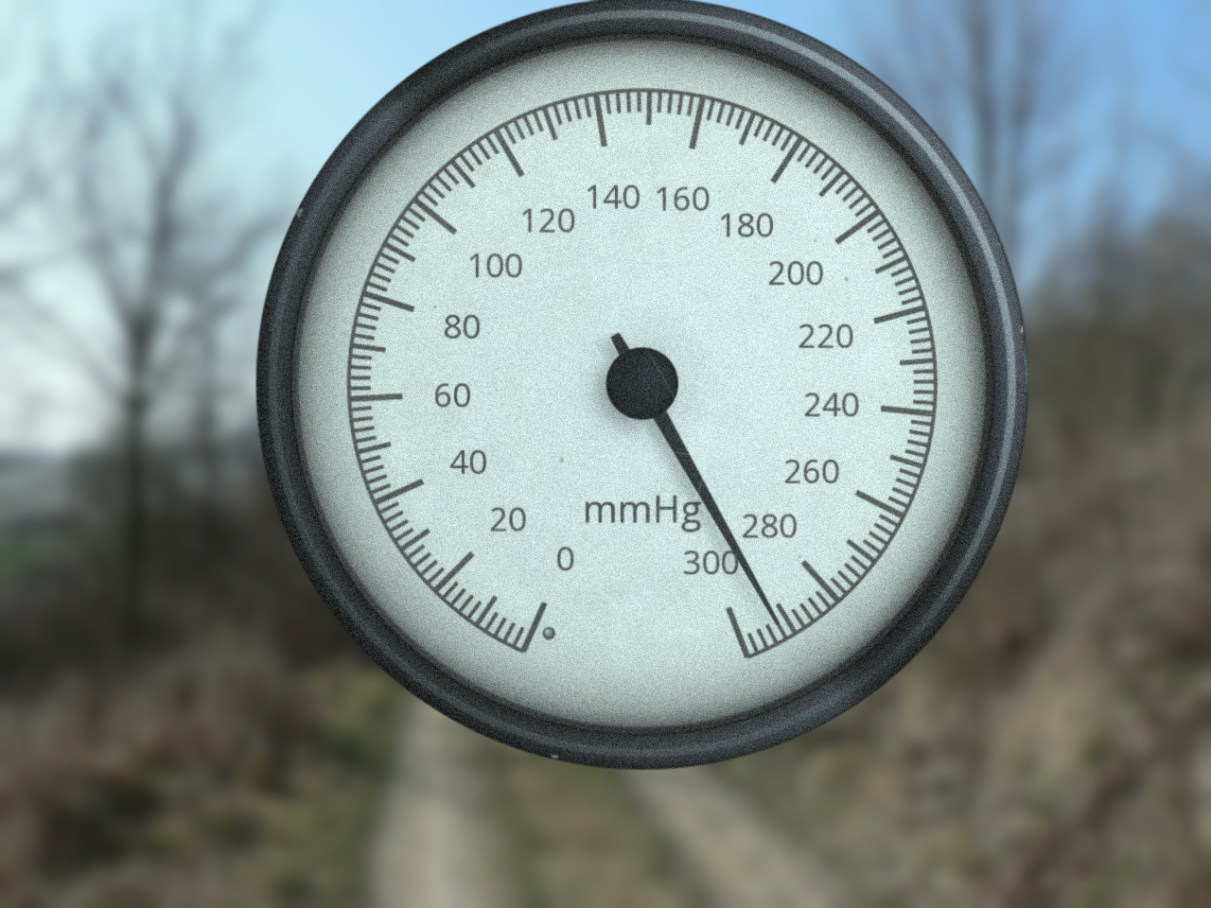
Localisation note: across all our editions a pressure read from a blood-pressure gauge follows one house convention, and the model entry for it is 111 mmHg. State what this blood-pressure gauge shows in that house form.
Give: 292 mmHg
